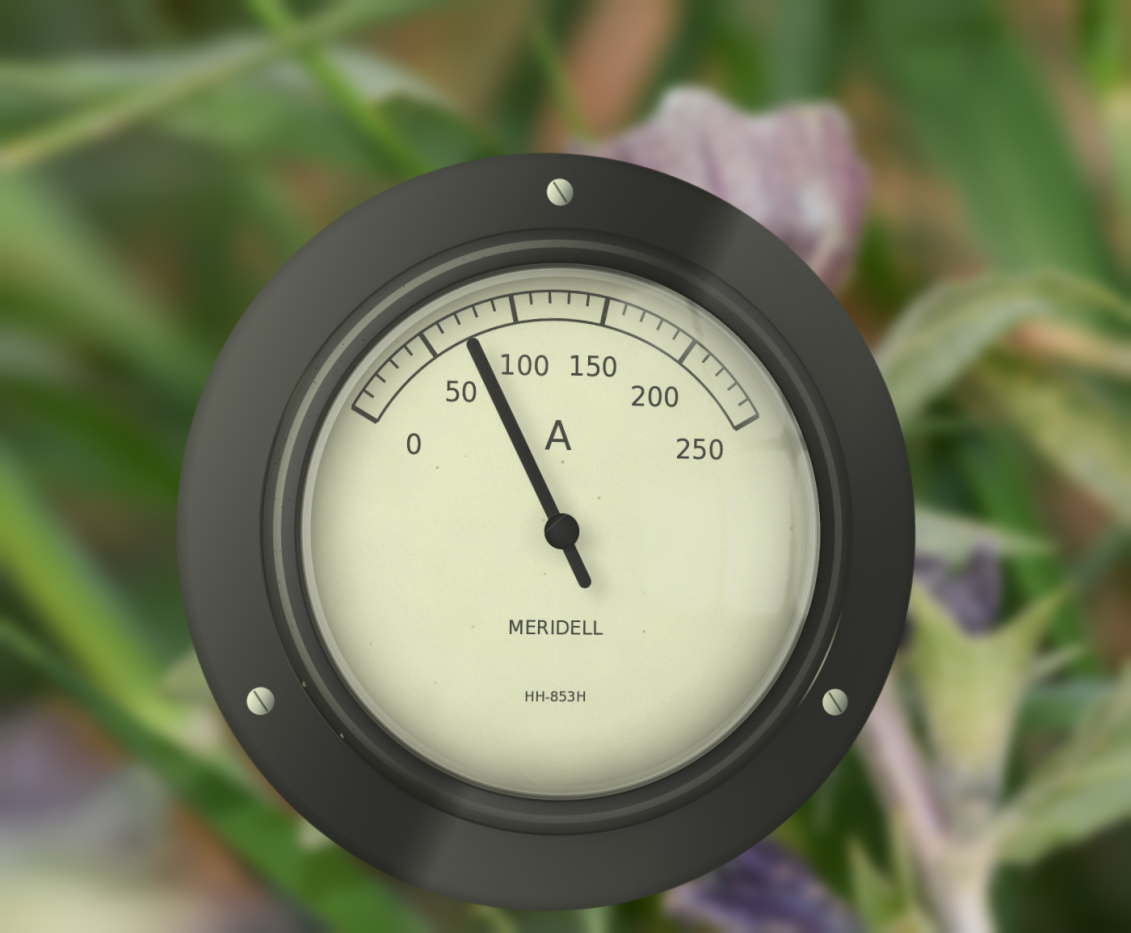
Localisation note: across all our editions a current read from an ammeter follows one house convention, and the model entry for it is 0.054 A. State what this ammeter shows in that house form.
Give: 70 A
